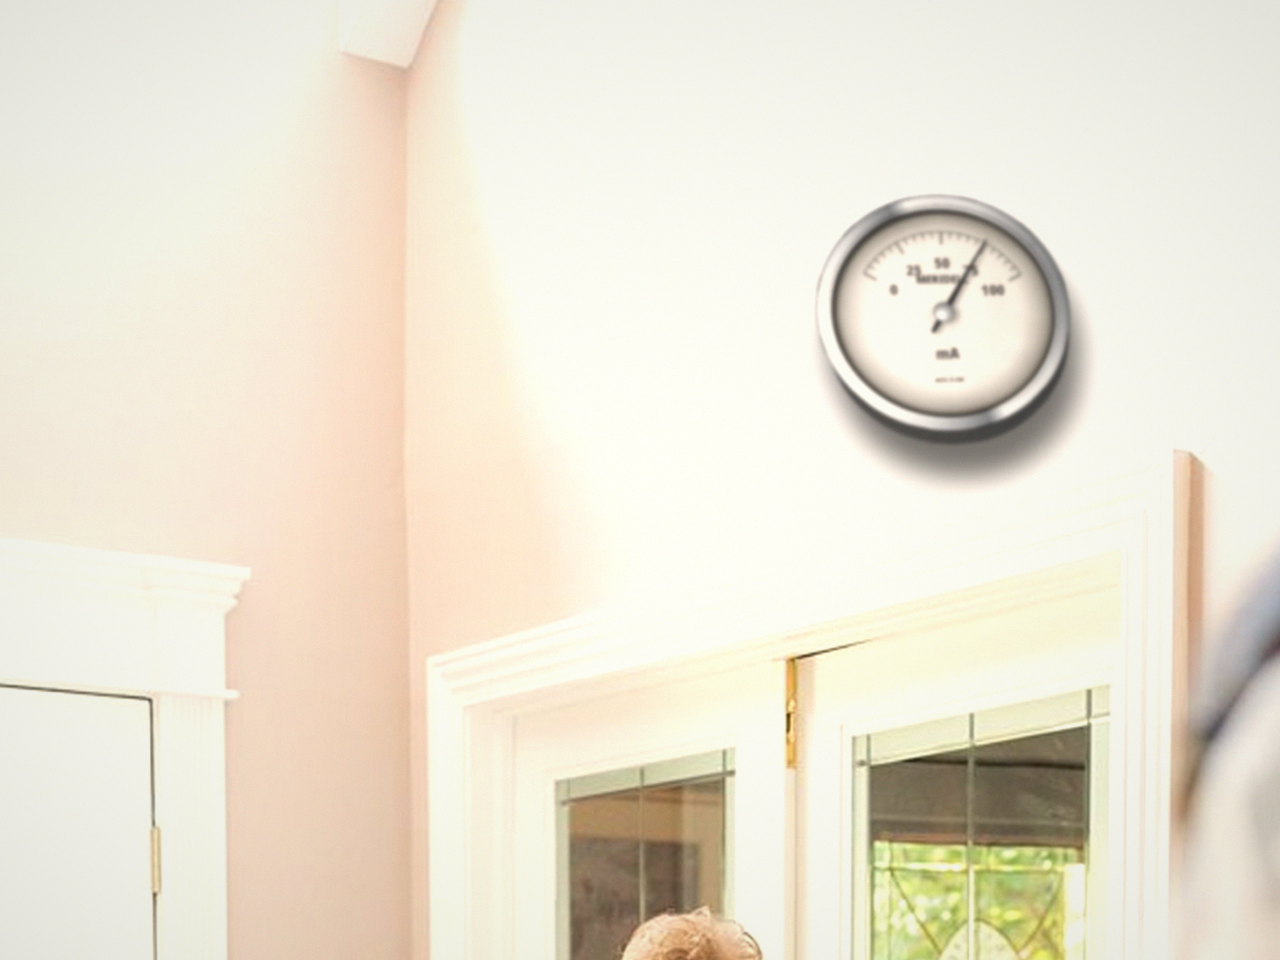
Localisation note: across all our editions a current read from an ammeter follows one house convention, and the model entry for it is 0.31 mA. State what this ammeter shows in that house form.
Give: 75 mA
